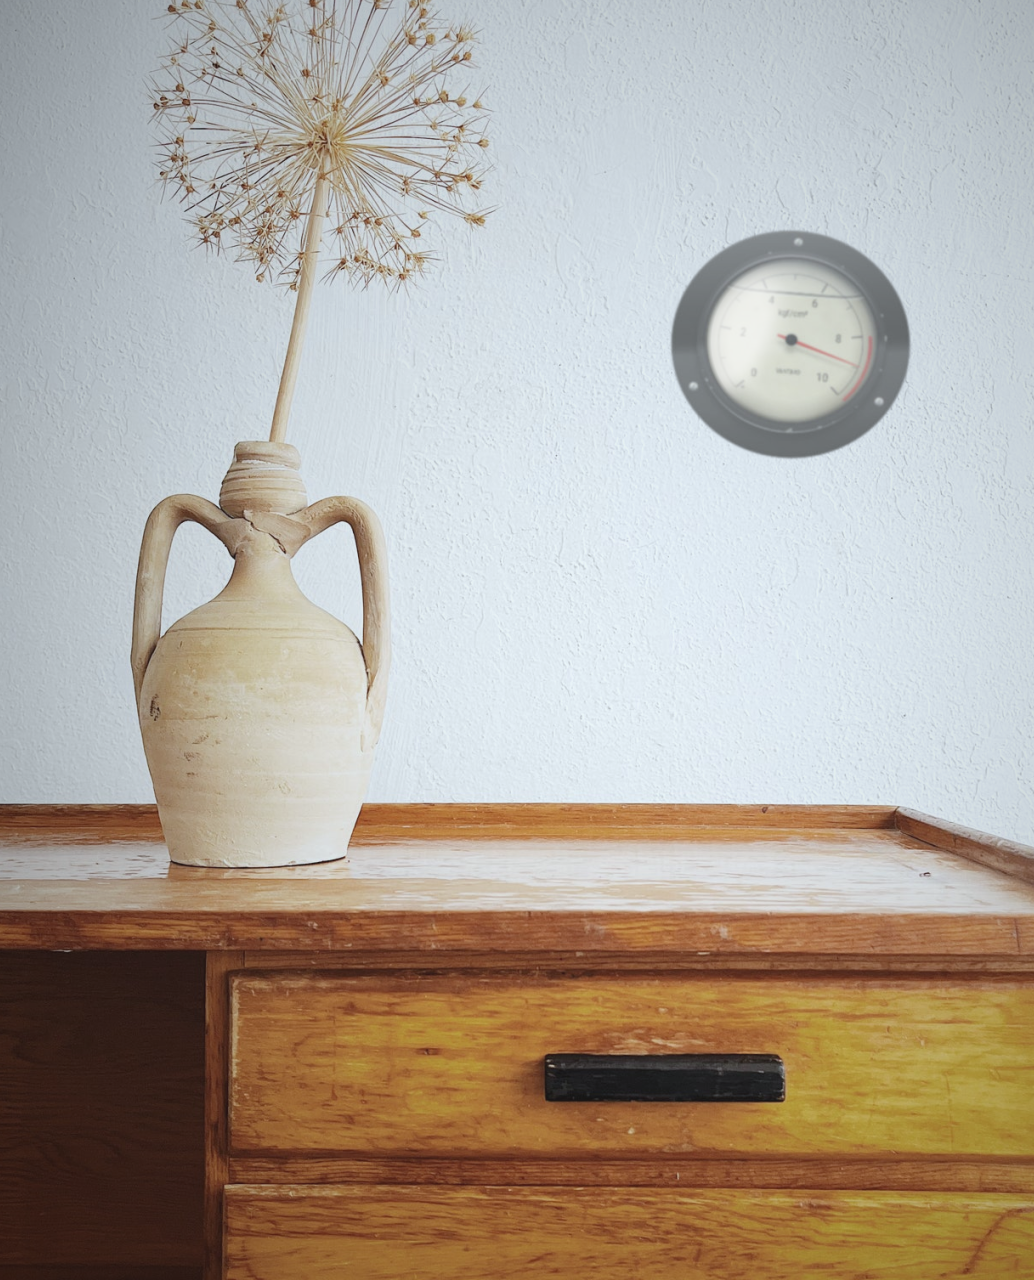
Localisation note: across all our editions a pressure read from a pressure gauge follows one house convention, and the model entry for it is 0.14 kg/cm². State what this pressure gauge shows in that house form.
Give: 9 kg/cm²
